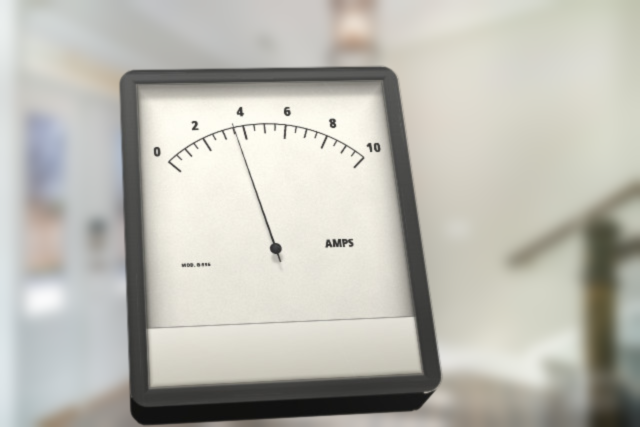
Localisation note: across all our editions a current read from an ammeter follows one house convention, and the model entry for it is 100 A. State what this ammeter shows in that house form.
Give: 3.5 A
